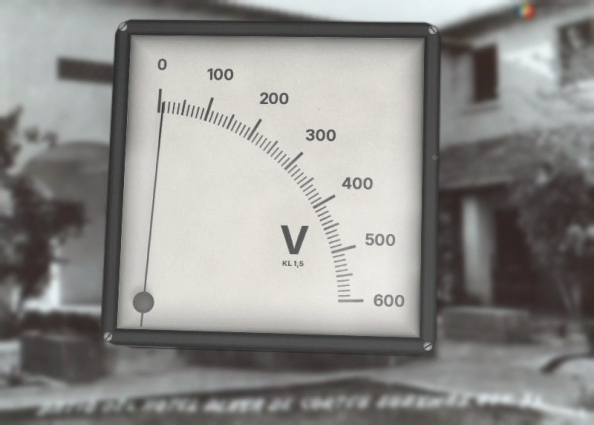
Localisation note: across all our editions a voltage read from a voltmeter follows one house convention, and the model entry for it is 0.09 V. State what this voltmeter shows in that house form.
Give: 10 V
